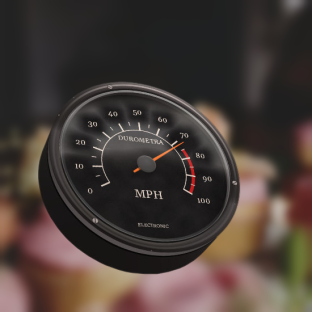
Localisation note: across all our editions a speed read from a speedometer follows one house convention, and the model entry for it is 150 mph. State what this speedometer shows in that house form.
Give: 72.5 mph
